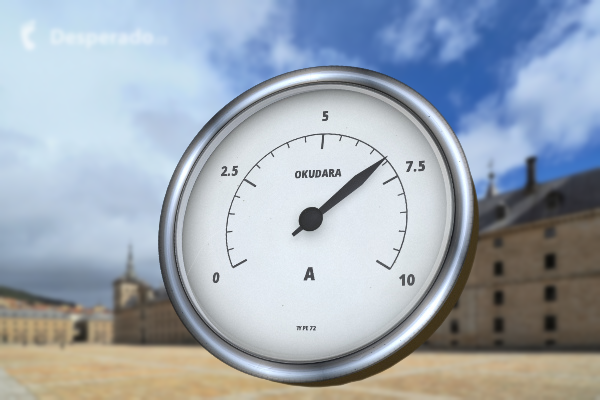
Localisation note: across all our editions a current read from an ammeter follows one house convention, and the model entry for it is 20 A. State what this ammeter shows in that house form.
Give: 7 A
